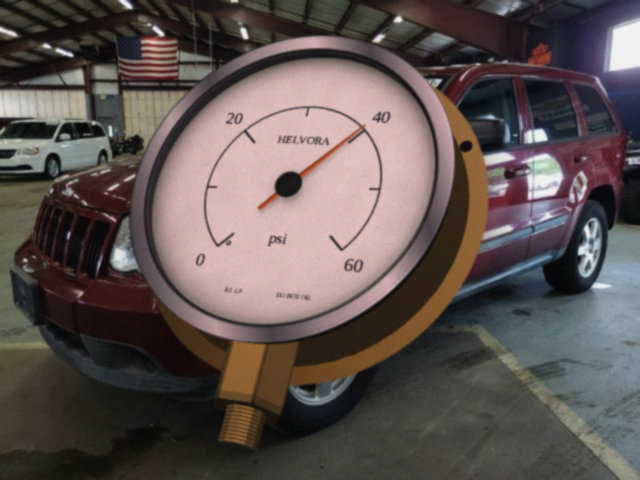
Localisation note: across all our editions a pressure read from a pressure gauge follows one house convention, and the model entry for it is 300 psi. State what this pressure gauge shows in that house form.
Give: 40 psi
